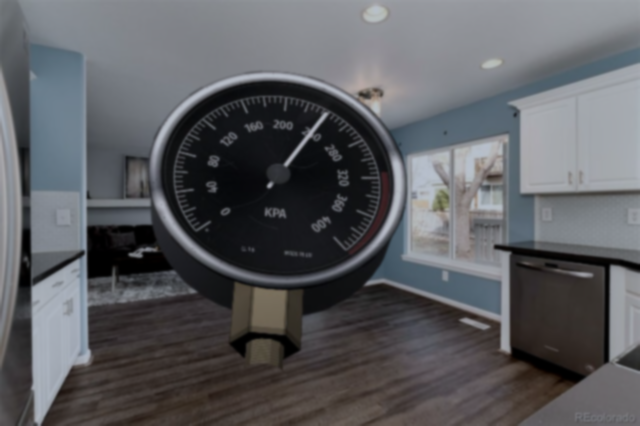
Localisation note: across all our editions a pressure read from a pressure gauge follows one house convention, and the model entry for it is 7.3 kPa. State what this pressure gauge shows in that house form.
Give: 240 kPa
